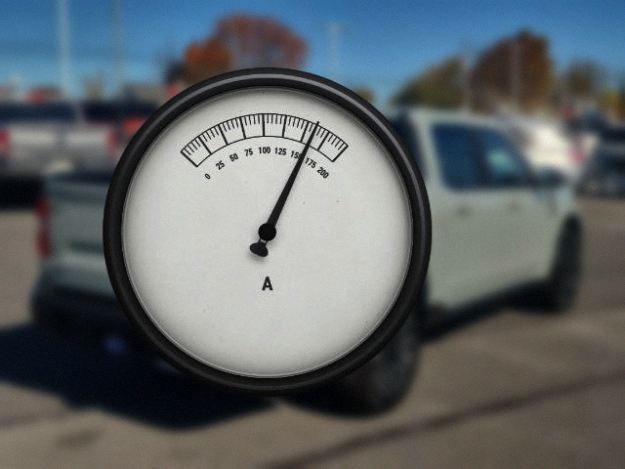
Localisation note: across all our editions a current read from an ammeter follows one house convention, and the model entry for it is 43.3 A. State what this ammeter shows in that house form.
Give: 160 A
